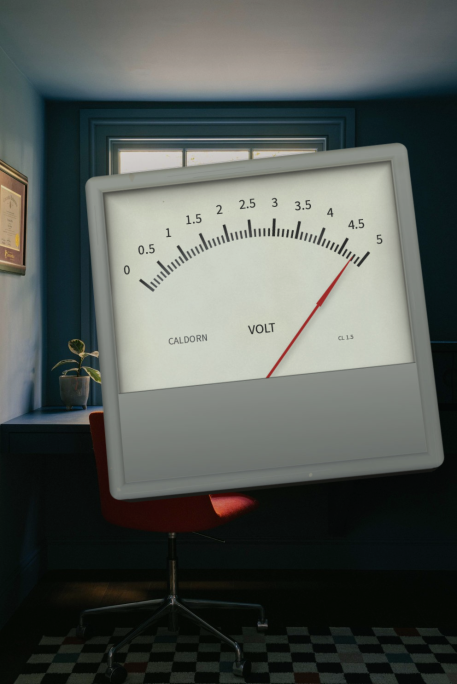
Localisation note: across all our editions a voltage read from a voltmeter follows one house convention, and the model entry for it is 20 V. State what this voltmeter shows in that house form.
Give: 4.8 V
